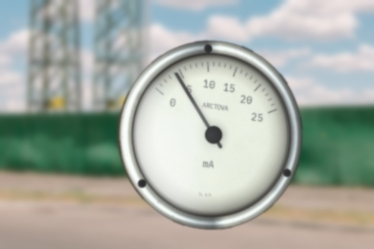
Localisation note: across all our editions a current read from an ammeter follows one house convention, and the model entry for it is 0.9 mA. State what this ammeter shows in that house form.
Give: 4 mA
